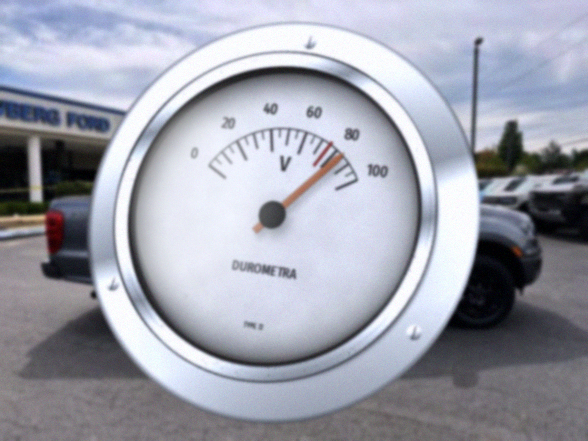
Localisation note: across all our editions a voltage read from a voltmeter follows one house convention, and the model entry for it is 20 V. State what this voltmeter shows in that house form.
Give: 85 V
